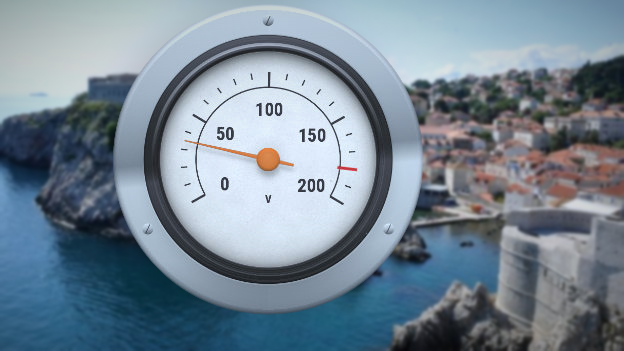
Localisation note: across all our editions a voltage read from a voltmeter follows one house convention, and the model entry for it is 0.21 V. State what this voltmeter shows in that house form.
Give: 35 V
